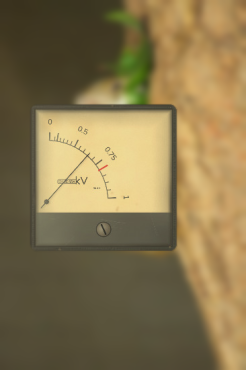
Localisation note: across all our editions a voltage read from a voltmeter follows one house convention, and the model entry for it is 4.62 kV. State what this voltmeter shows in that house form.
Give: 0.65 kV
